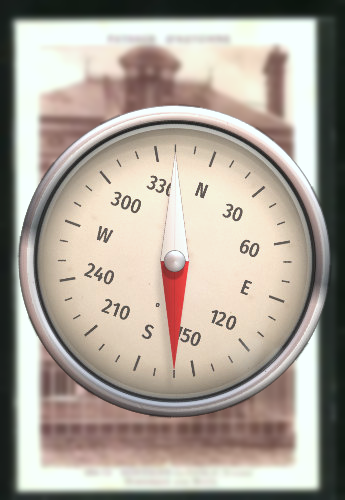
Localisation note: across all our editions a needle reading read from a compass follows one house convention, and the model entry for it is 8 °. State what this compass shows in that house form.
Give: 160 °
